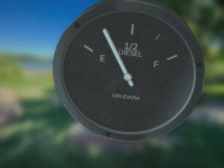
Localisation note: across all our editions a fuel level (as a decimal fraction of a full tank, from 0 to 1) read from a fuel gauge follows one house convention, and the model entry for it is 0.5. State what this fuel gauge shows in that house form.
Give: 0.25
